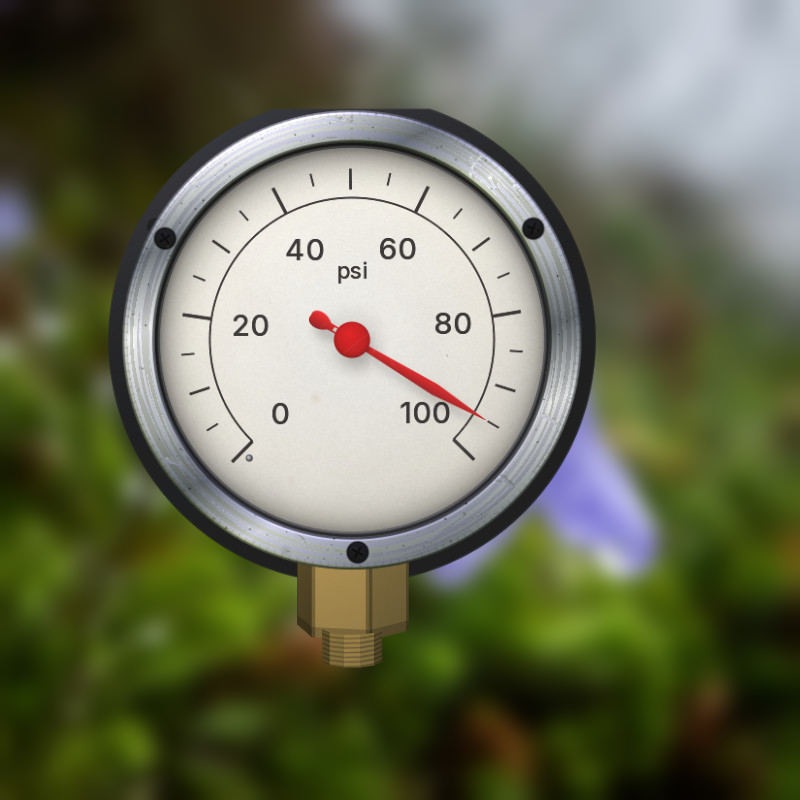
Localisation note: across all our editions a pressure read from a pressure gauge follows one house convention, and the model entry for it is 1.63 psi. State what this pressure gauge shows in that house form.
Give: 95 psi
